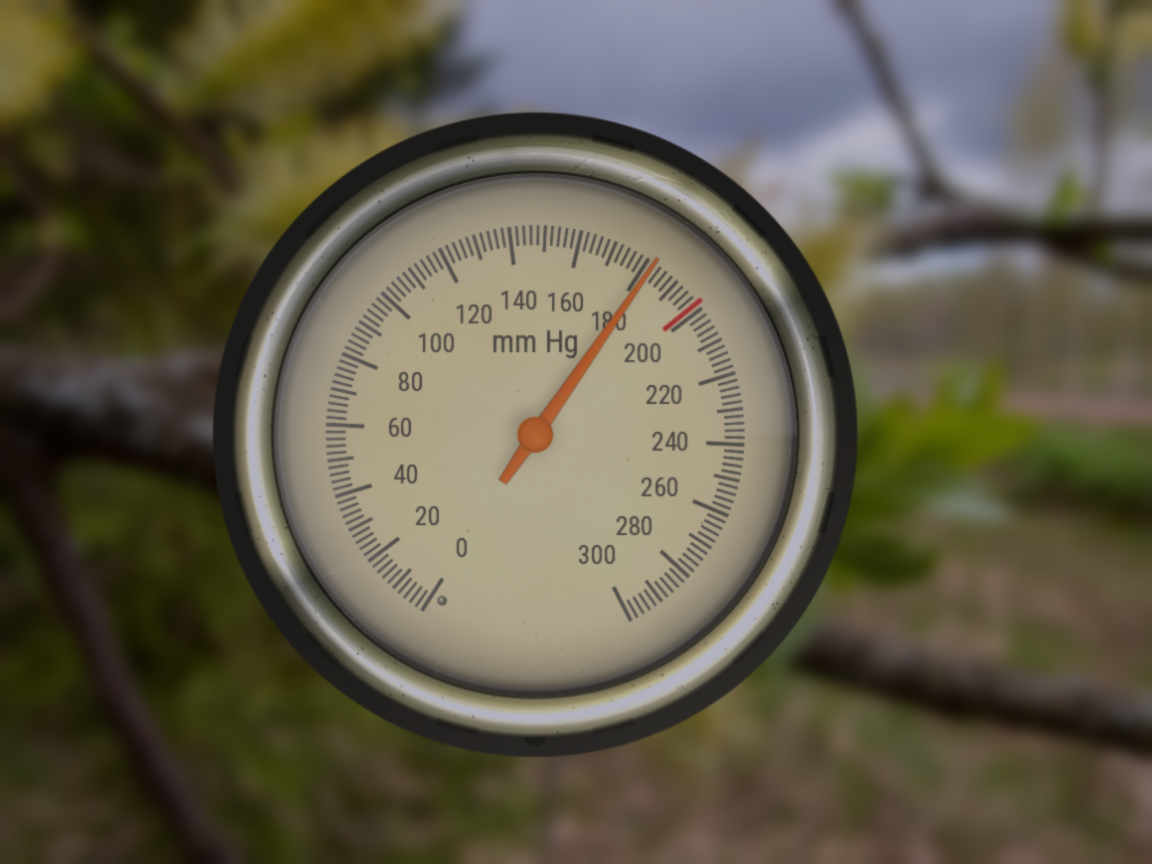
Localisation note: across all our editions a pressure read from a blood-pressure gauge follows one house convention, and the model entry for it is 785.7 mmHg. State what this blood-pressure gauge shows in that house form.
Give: 182 mmHg
